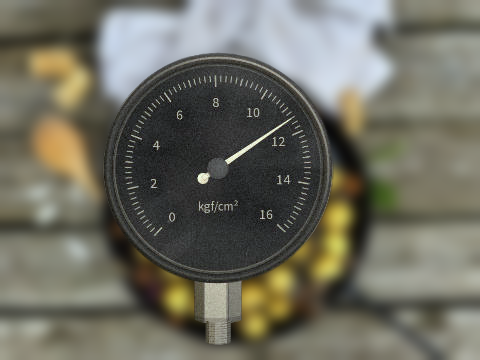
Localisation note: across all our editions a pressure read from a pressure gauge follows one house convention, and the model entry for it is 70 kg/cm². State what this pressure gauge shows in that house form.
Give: 11.4 kg/cm²
